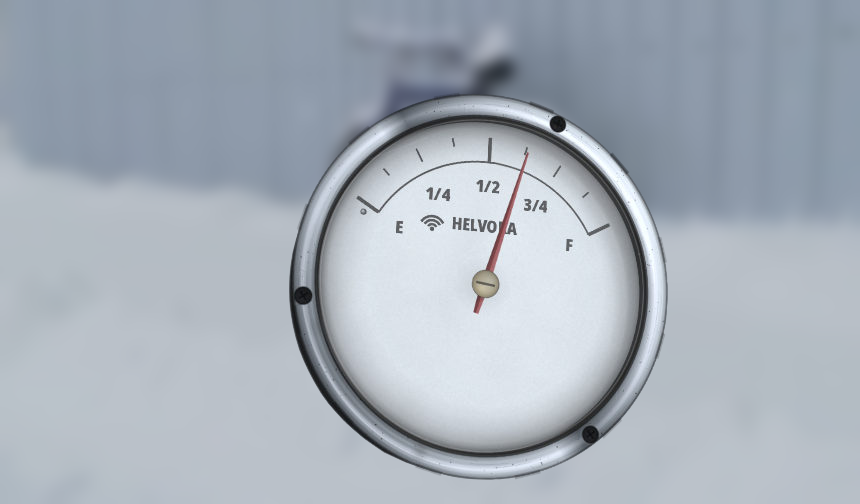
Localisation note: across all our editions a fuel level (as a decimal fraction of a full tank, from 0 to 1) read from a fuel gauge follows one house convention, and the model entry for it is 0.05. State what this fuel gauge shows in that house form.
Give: 0.625
